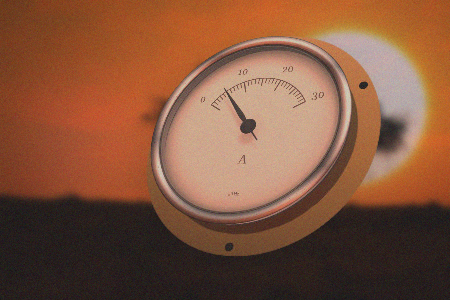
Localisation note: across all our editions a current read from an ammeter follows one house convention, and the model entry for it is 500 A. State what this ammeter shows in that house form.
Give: 5 A
